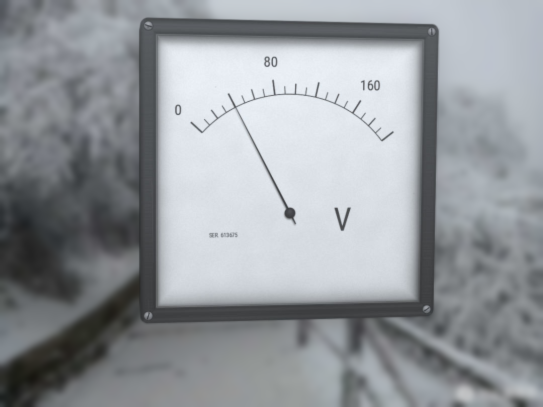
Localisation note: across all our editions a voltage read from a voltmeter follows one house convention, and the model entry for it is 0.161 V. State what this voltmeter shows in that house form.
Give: 40 V
